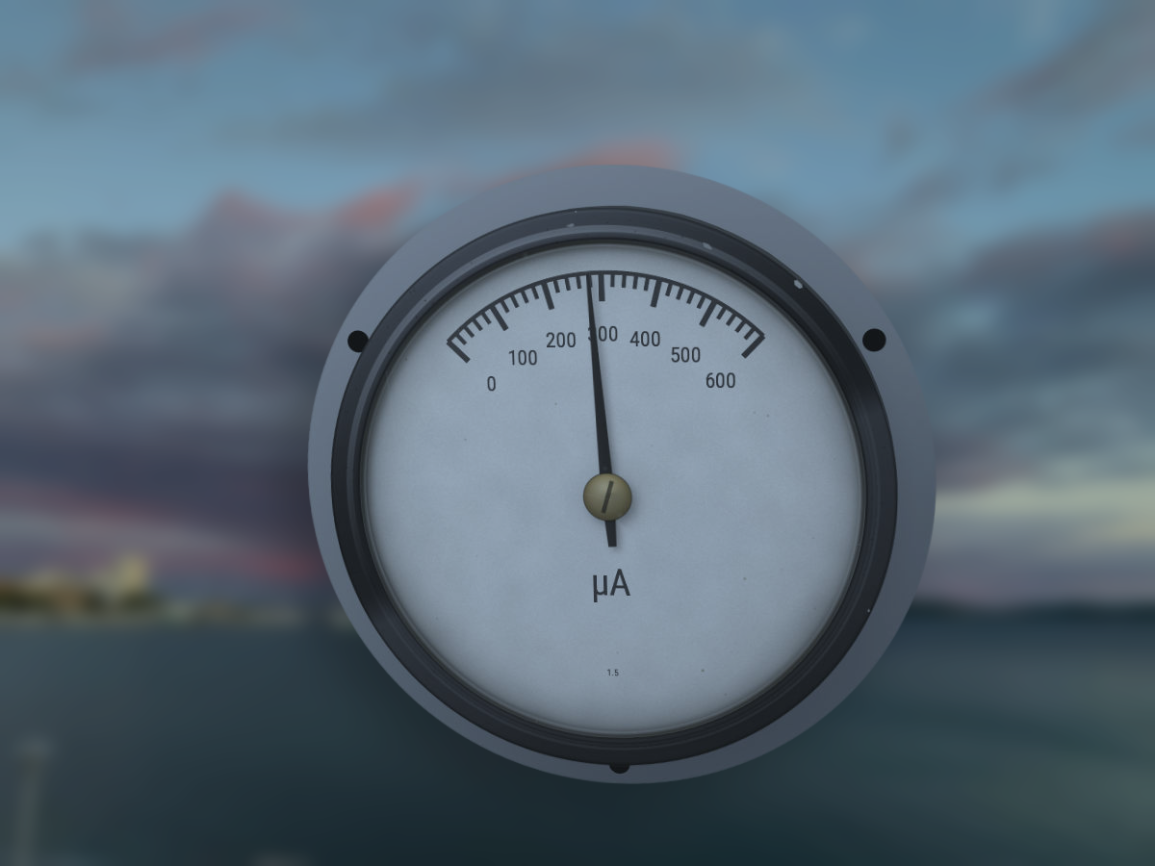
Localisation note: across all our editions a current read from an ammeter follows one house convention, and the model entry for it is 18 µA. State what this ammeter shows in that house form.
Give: 280 µA
